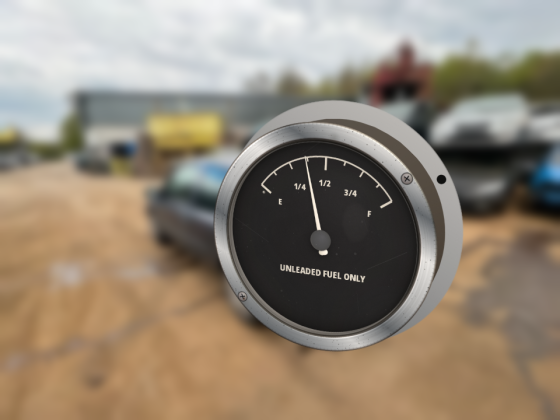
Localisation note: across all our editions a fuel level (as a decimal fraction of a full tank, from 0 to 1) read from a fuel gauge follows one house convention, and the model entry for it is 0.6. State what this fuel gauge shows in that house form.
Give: 0.375
